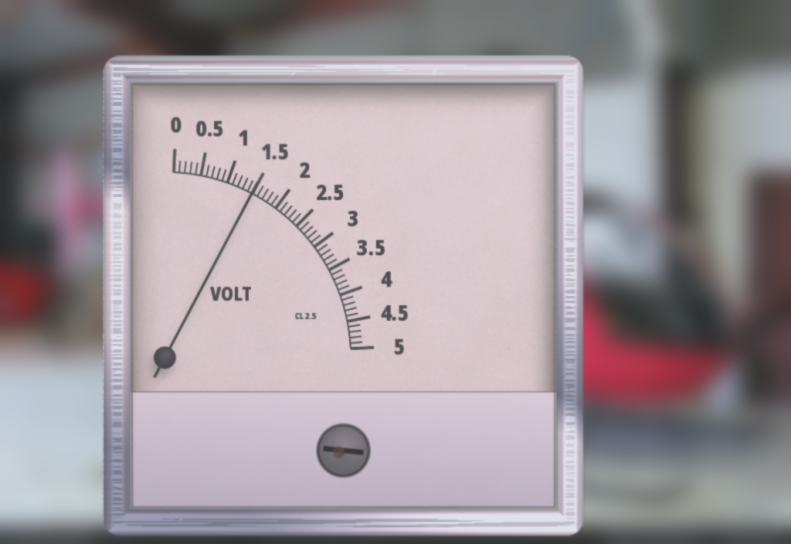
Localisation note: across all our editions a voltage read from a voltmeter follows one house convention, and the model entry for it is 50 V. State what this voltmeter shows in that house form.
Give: 1.5 V
